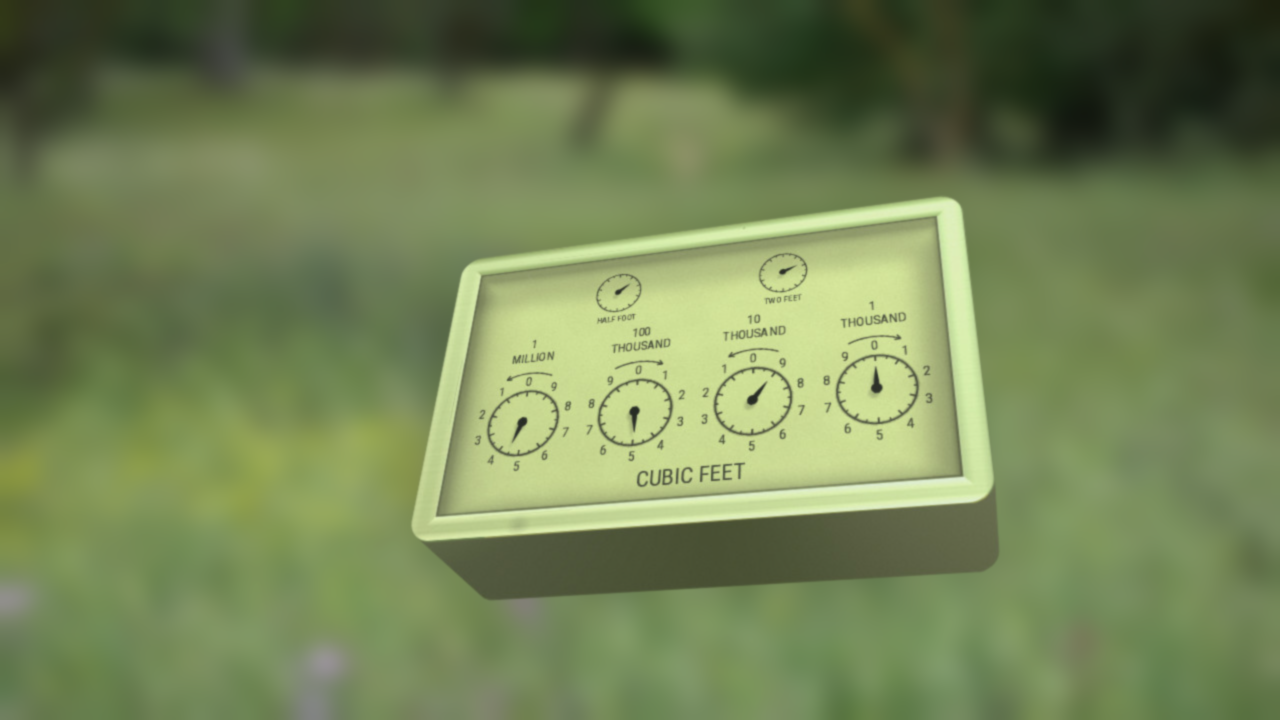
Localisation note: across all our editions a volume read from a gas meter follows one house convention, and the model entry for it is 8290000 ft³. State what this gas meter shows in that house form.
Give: 449000 ft³
